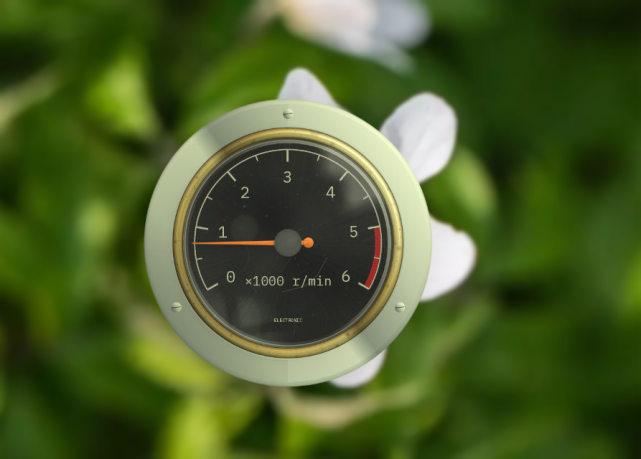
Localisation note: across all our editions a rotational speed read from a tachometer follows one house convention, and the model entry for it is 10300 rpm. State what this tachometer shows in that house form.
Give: 750 rpm
